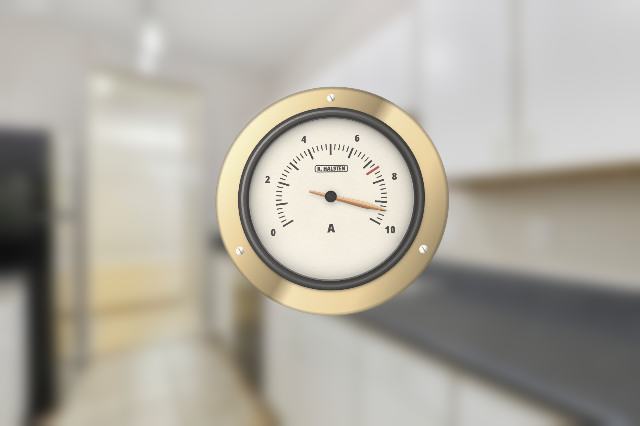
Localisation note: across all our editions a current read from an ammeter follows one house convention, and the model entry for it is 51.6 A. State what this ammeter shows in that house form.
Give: 9.4 A
